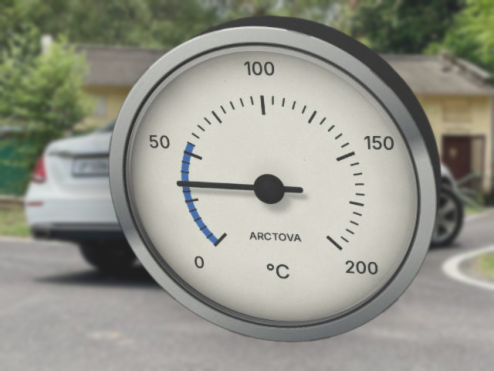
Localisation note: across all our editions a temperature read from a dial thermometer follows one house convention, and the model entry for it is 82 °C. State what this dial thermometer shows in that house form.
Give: 35 °C
